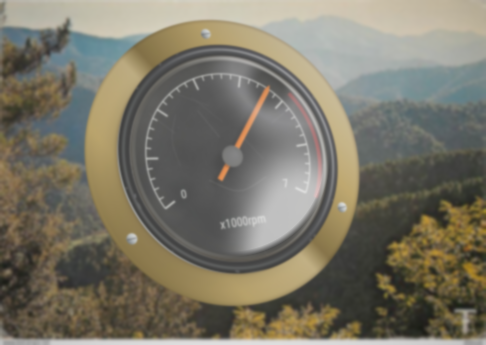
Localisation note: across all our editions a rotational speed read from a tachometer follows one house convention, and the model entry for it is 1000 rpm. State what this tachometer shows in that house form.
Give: 4600 rpm
